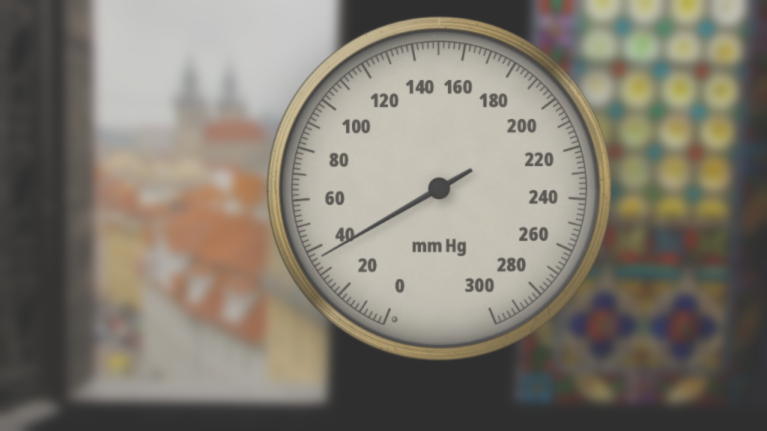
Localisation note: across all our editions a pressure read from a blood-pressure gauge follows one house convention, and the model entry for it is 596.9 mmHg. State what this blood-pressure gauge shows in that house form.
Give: 36 mmHg
